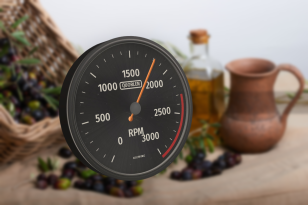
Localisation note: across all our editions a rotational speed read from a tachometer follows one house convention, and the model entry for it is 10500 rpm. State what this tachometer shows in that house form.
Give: 1800 rpm
